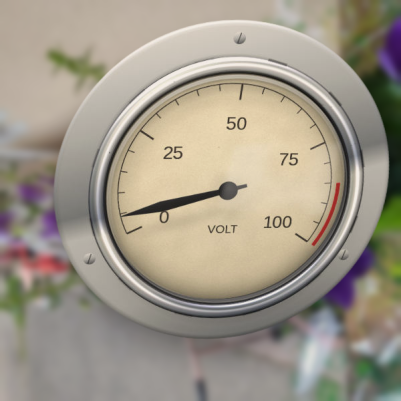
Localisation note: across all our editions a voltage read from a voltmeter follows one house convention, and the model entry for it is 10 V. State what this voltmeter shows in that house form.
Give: 5 V
